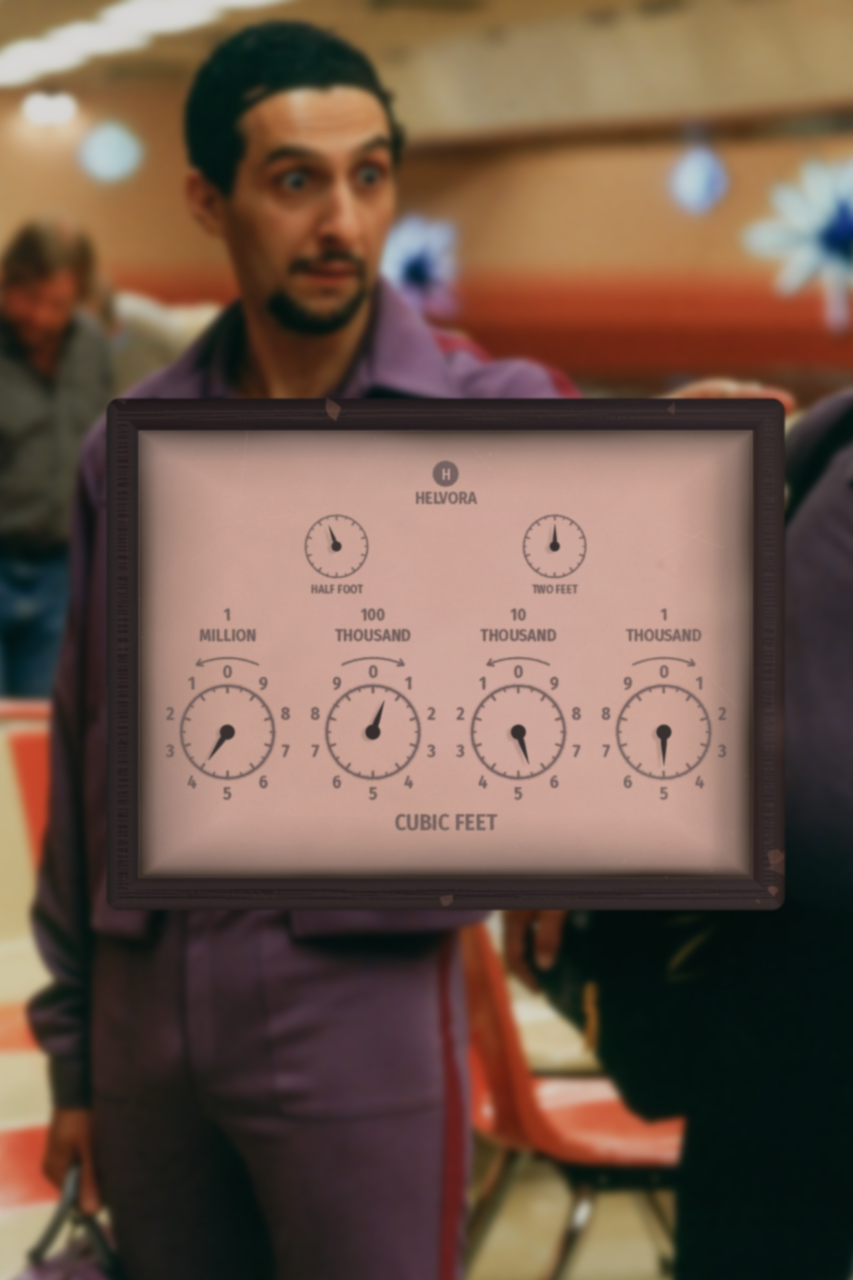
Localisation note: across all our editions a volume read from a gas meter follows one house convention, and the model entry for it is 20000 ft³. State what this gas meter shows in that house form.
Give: 405500 ft³
